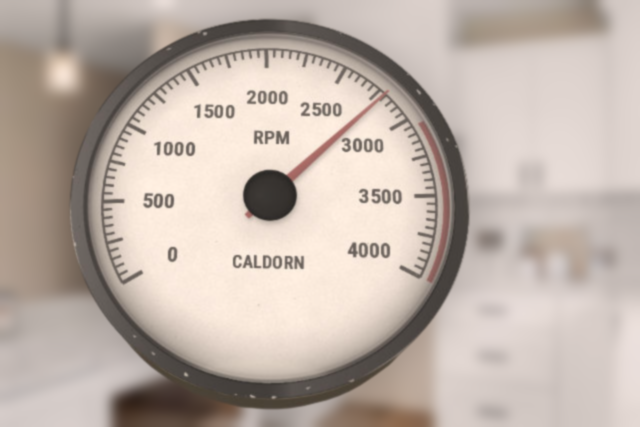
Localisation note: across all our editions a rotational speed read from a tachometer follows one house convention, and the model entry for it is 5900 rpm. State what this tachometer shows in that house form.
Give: 2800 rpm
